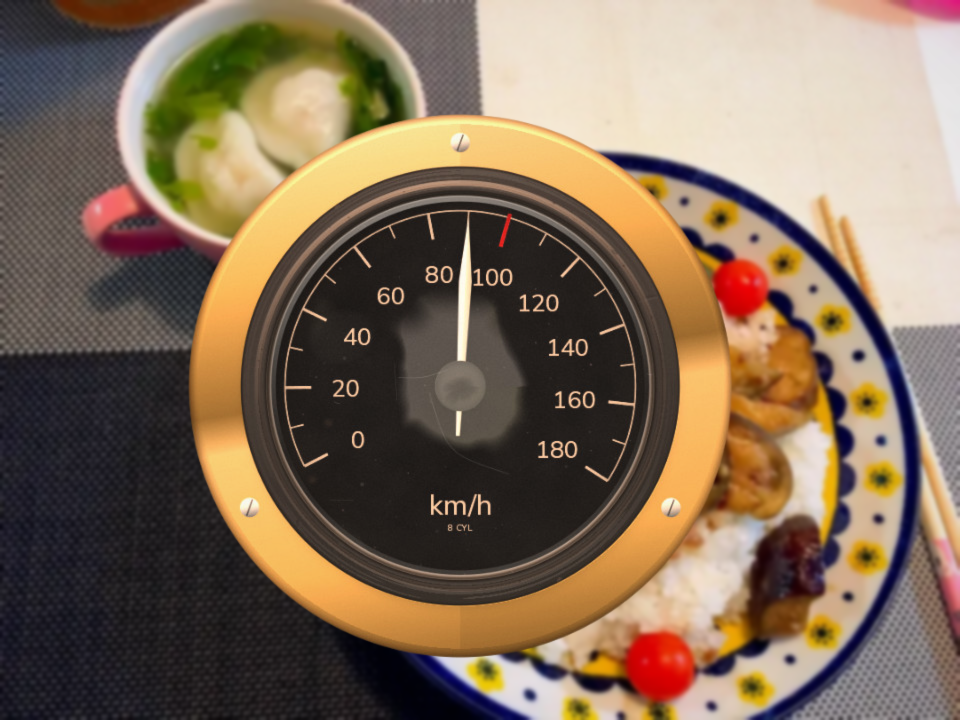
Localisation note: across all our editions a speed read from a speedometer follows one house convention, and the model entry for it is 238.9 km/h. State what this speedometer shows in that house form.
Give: 90 km/h
